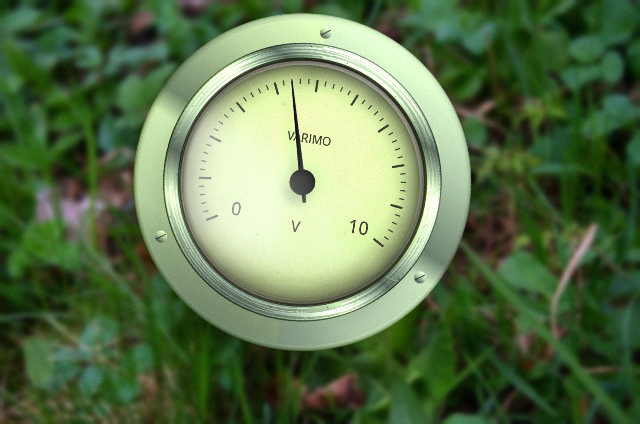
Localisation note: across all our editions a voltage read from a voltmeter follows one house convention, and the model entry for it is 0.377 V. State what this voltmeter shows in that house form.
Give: 4.4 V
